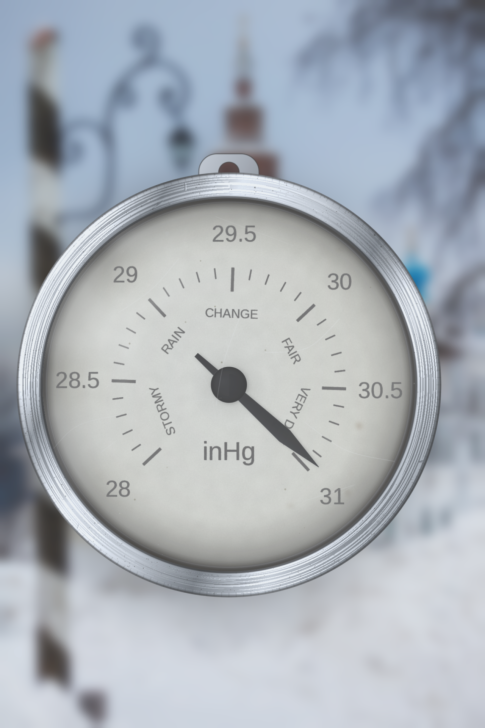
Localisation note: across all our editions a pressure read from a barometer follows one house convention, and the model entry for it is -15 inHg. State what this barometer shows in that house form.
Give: 30.95 inHg
